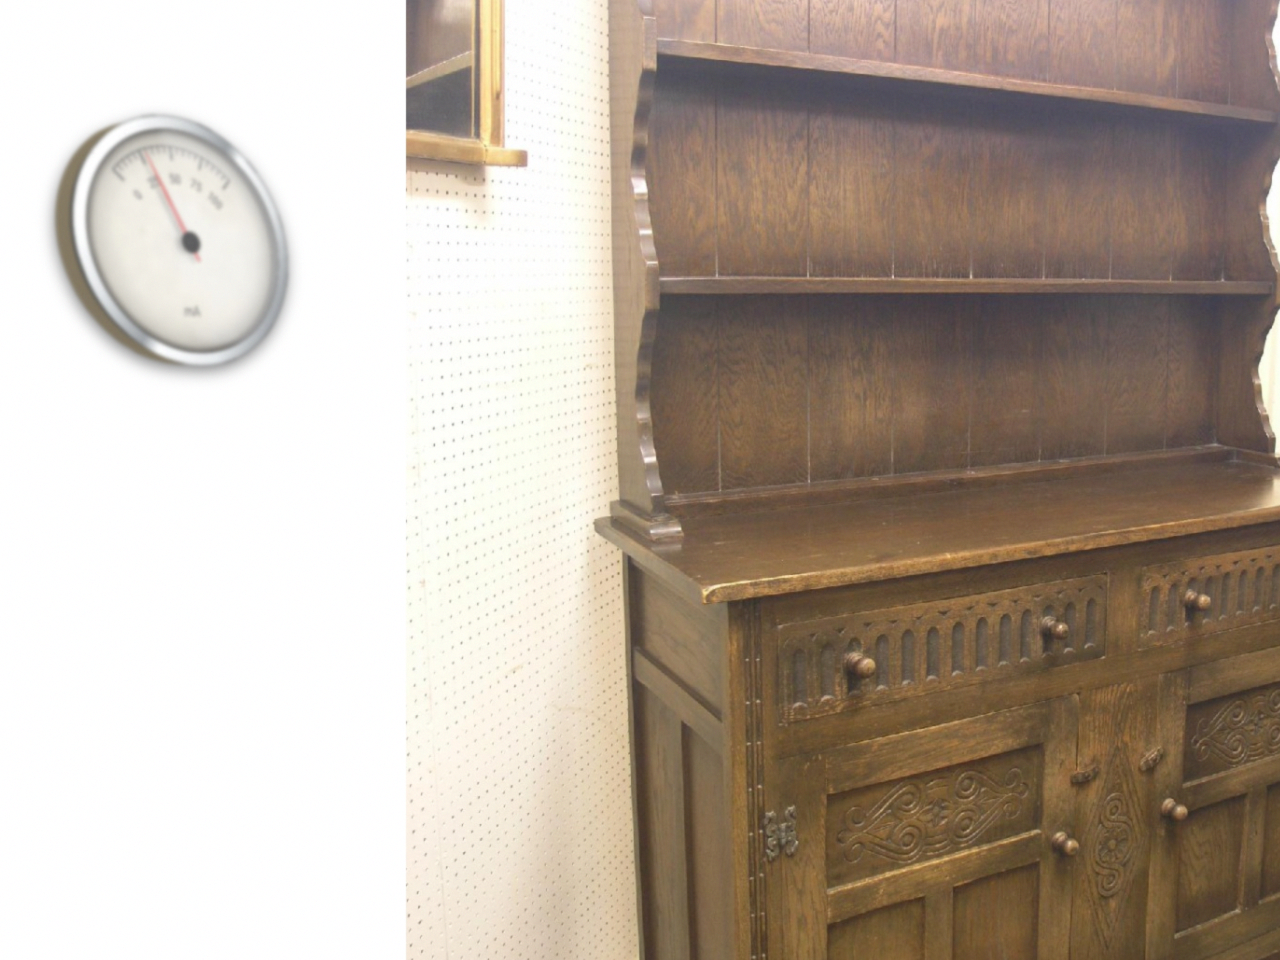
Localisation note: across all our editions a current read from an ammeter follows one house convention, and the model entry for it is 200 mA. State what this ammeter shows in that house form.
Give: 25 mA
